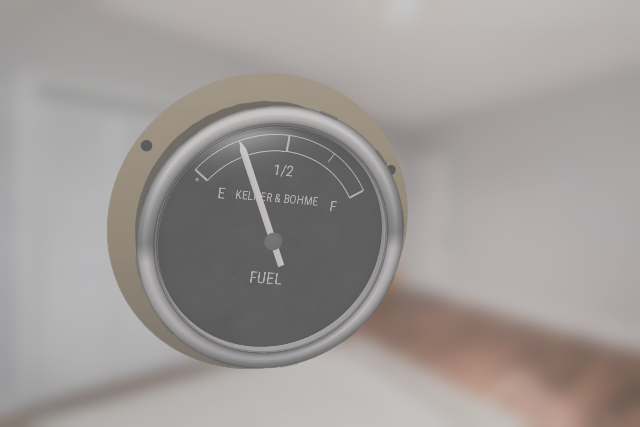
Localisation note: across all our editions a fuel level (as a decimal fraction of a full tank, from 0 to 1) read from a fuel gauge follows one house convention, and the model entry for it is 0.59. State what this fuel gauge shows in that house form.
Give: 0.25
